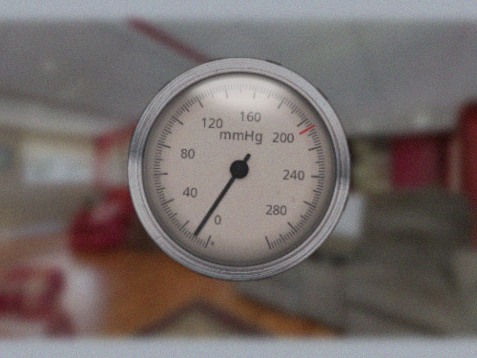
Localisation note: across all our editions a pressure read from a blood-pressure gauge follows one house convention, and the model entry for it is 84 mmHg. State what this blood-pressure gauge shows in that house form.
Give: 10 mmHg
